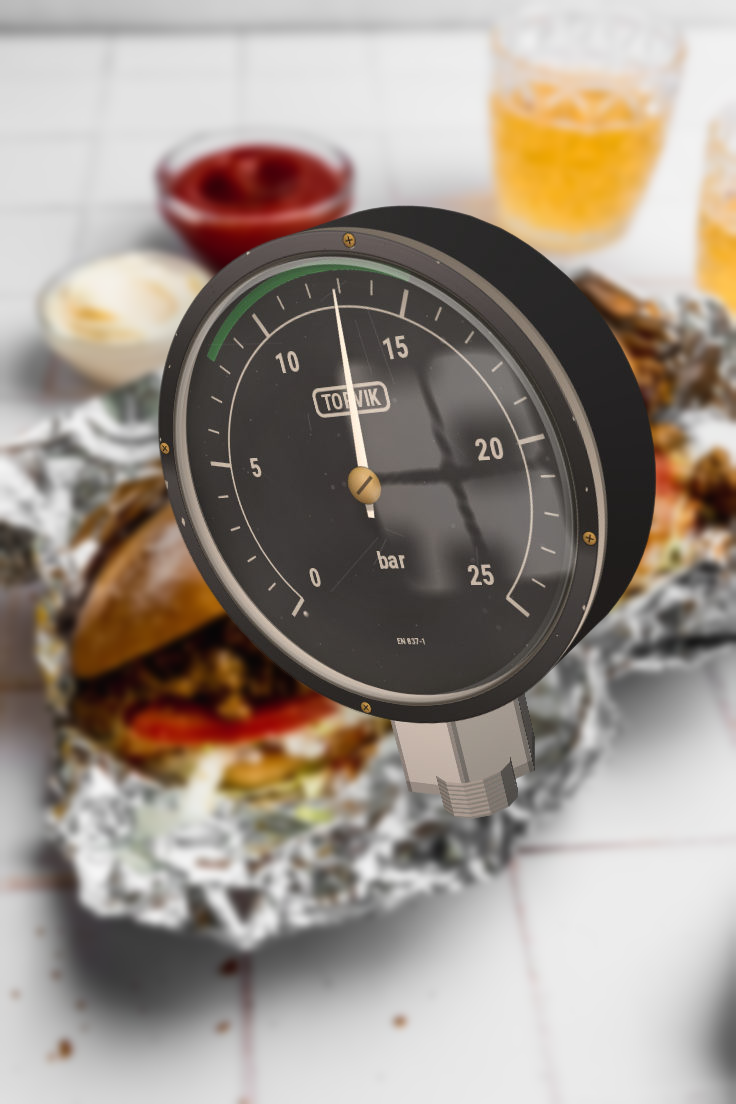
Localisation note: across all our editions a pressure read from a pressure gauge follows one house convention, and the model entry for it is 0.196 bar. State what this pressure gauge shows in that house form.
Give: 13 bar
